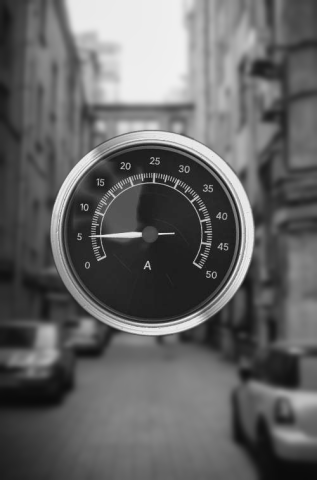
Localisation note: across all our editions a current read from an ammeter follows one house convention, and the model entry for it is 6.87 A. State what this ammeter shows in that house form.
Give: 5 A
